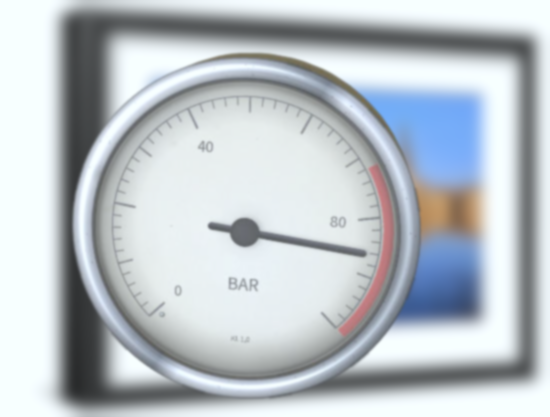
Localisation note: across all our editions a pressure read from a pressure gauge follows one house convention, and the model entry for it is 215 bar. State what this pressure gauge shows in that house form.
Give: 86 bar
